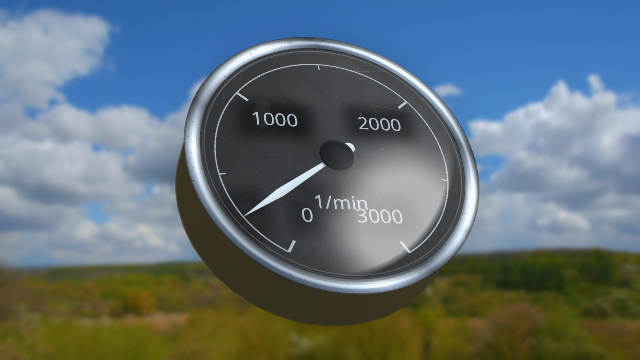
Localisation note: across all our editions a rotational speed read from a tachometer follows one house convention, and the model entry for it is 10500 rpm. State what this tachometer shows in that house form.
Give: 250 rpm
